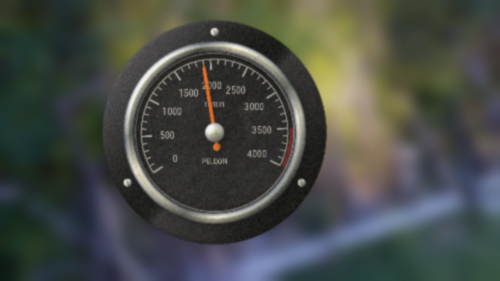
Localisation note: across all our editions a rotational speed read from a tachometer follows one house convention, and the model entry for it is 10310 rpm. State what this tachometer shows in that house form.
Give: 1900 rpm
